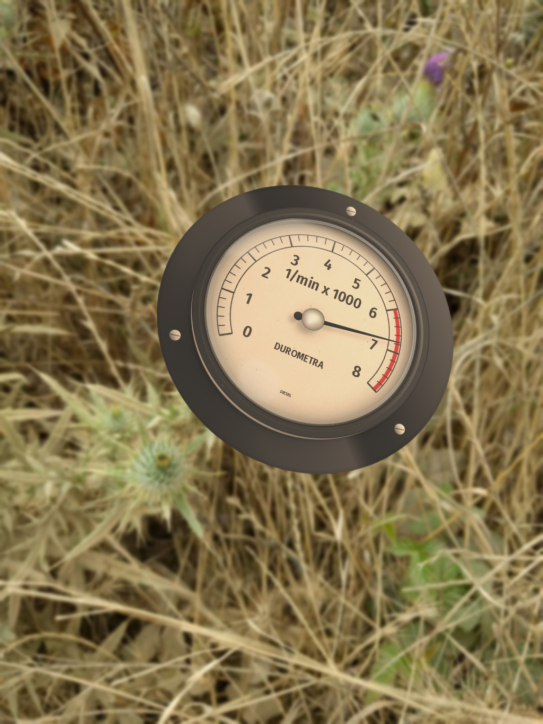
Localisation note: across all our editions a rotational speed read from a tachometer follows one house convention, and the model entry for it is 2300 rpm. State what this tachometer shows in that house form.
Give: 6800 rpm
